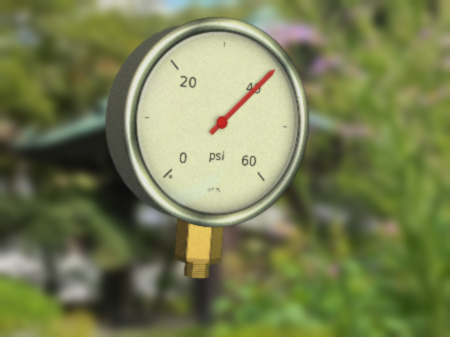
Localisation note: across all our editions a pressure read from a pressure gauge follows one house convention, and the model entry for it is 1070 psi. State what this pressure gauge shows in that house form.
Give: 40 psi
